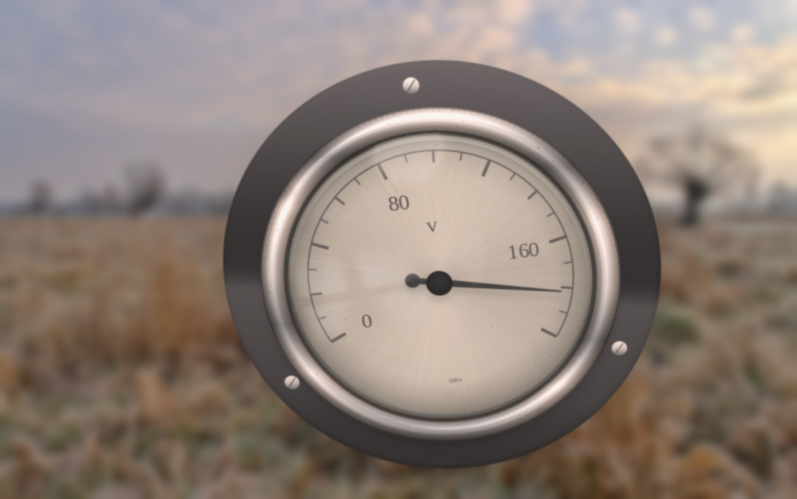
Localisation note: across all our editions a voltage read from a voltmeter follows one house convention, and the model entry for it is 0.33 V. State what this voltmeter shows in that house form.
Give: 180 V
